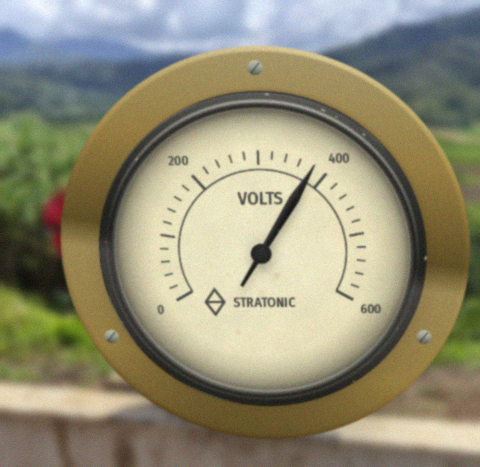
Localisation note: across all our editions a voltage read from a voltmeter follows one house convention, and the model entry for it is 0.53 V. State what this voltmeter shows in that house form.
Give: 380 V
